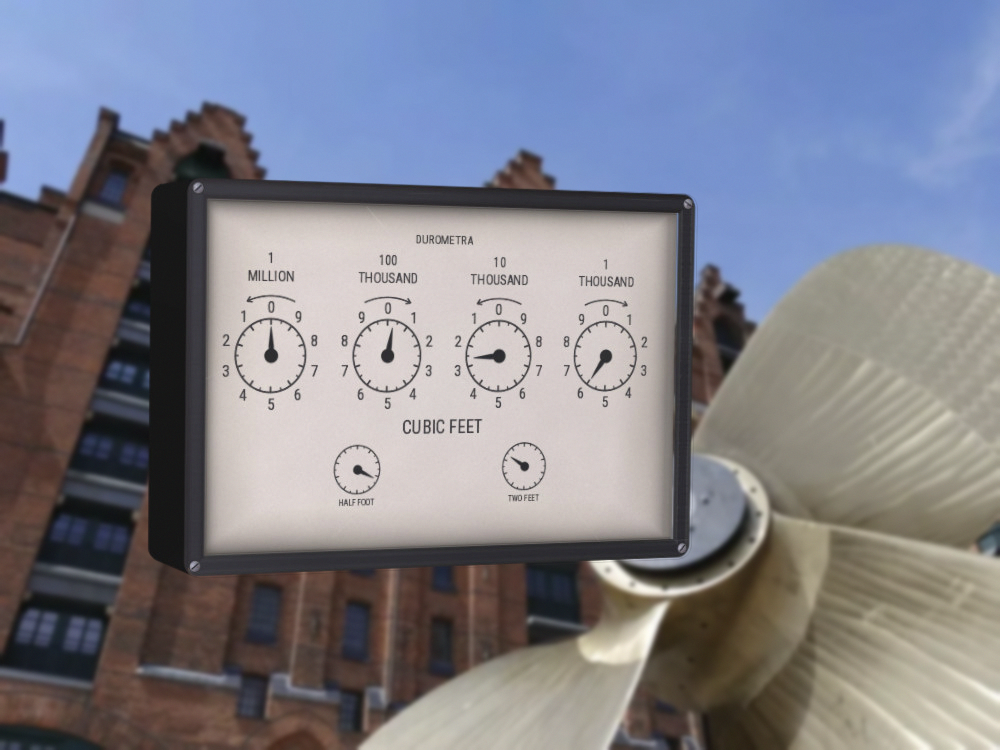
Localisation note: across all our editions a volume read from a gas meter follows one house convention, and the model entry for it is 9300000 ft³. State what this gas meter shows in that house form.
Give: 2600 ft³
